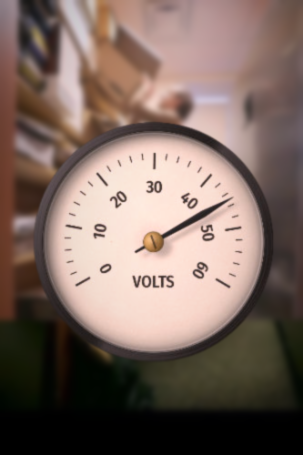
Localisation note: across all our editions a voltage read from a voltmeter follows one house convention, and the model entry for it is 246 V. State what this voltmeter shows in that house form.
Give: 45 V
